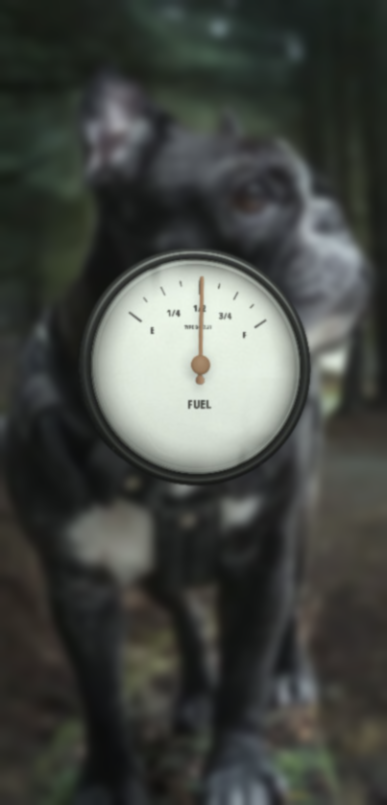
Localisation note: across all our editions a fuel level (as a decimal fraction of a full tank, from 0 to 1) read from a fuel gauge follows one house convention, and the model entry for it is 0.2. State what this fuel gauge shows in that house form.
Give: 0.5
